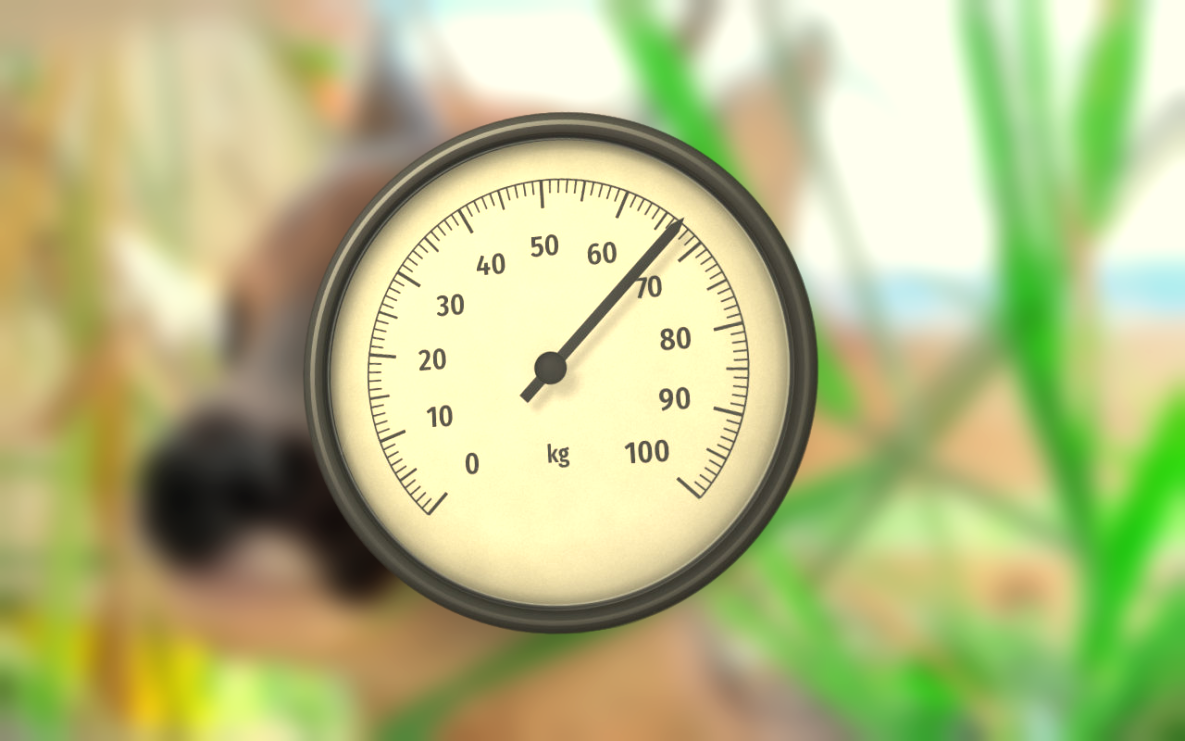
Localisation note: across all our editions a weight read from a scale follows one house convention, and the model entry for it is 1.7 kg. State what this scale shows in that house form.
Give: 67 kg
